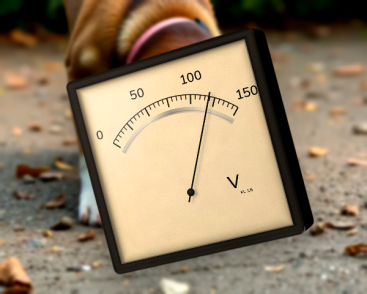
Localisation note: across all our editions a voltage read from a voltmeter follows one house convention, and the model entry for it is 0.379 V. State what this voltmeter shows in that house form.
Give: 120 V
